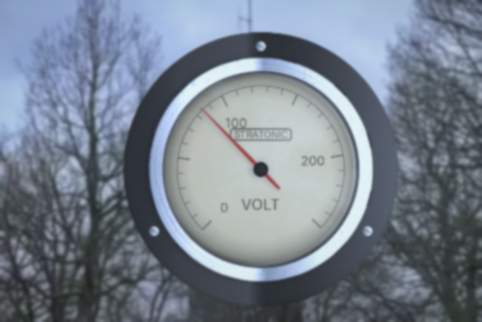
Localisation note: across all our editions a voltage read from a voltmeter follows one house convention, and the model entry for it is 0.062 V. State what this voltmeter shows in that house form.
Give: 85 V
